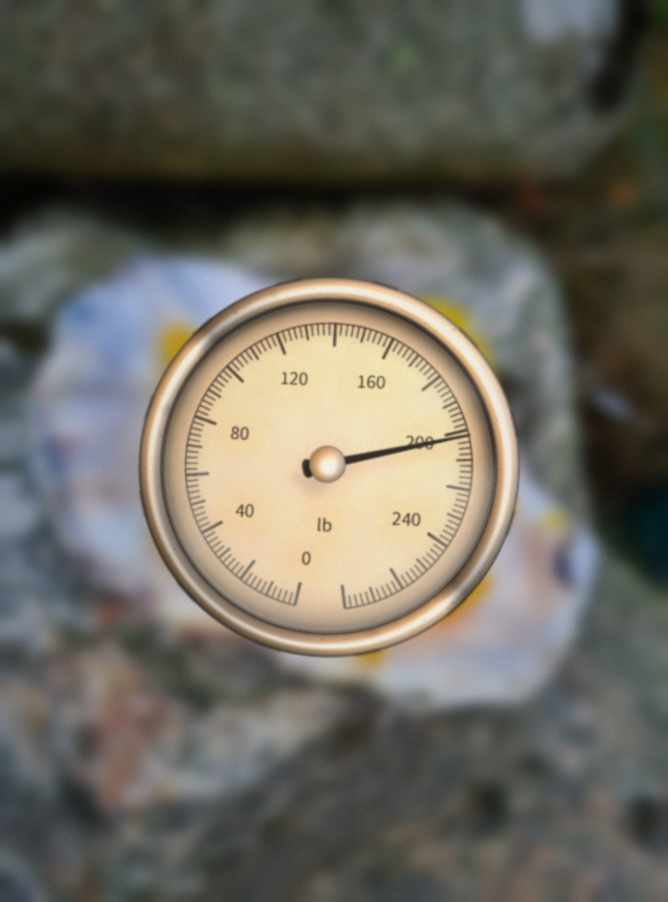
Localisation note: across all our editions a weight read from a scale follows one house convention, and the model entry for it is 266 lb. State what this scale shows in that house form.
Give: 202 lb
